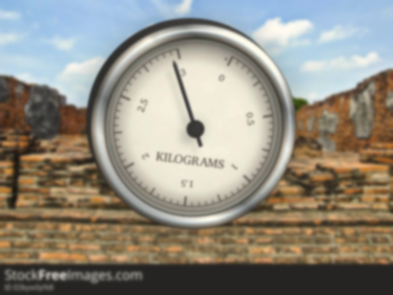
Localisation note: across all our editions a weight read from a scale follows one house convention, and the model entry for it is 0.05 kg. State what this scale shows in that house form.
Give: 2.95 kg
